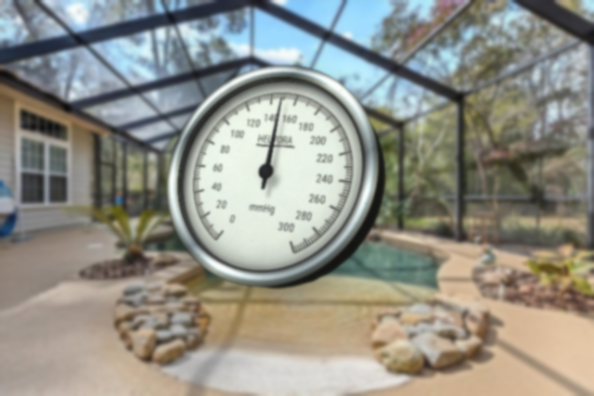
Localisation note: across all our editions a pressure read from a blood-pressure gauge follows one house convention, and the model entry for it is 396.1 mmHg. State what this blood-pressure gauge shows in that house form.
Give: 150 mmHg
